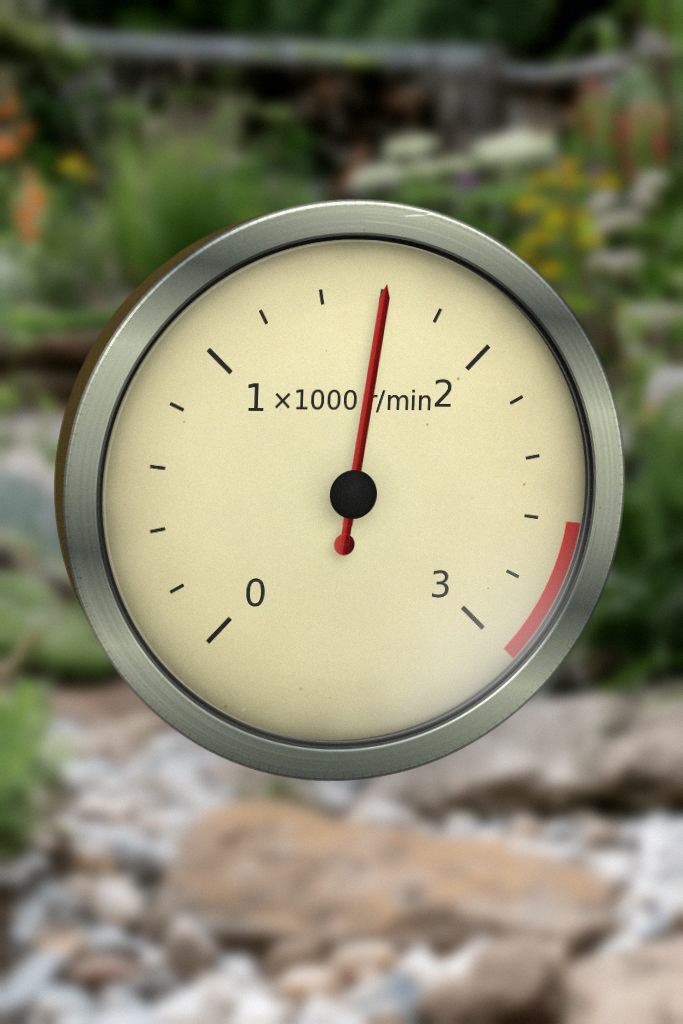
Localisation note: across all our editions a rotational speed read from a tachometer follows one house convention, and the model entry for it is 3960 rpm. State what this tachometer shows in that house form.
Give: 1600 rpm
